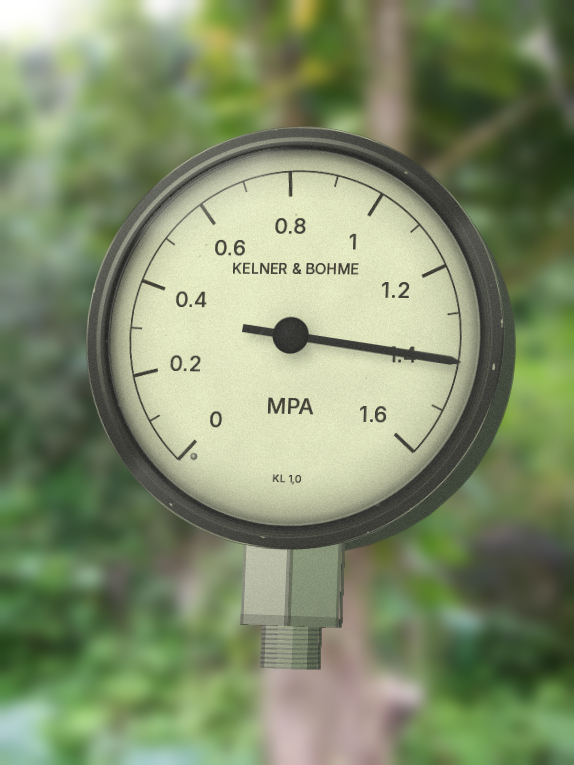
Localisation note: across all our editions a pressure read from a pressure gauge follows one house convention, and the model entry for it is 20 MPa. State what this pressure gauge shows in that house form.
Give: 1.4 MPa
